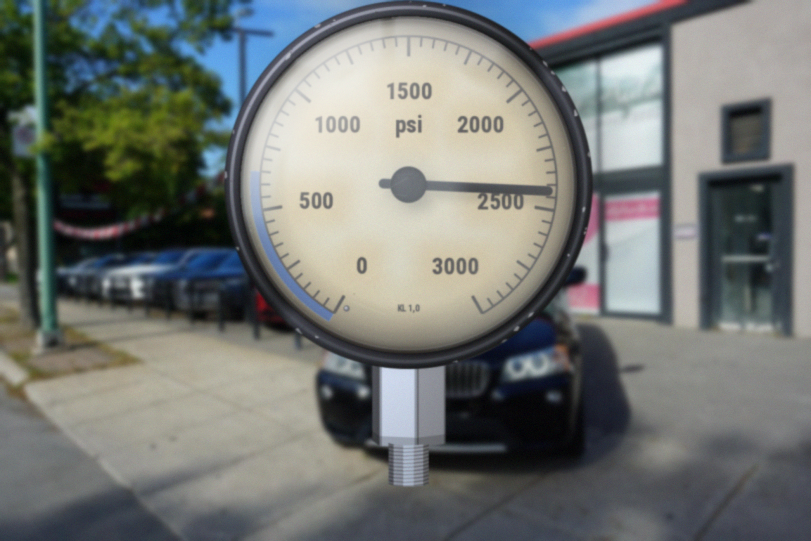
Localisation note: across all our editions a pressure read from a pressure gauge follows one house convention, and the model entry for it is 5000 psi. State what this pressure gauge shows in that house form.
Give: 2425 psi
